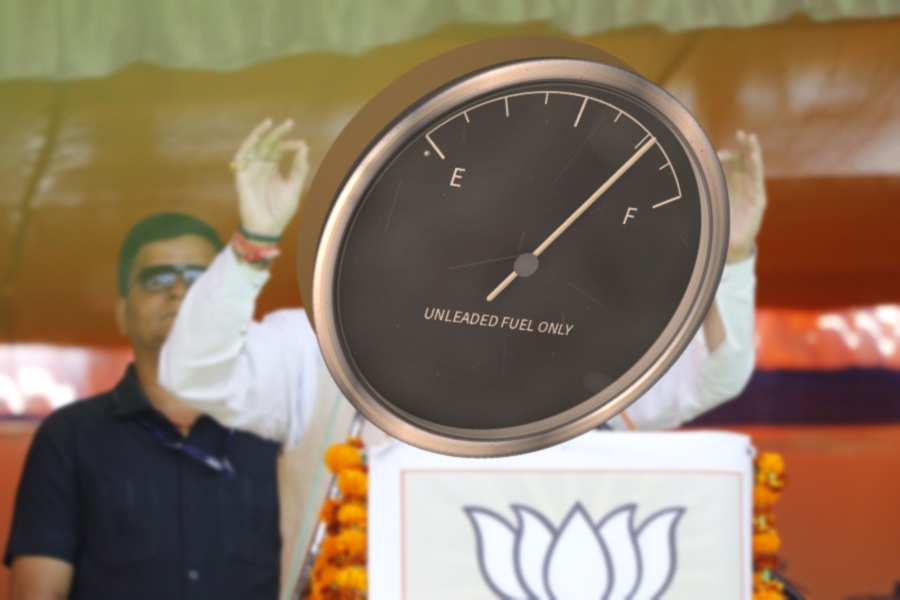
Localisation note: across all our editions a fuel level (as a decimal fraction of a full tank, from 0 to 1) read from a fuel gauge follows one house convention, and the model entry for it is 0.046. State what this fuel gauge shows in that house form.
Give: 0.75
